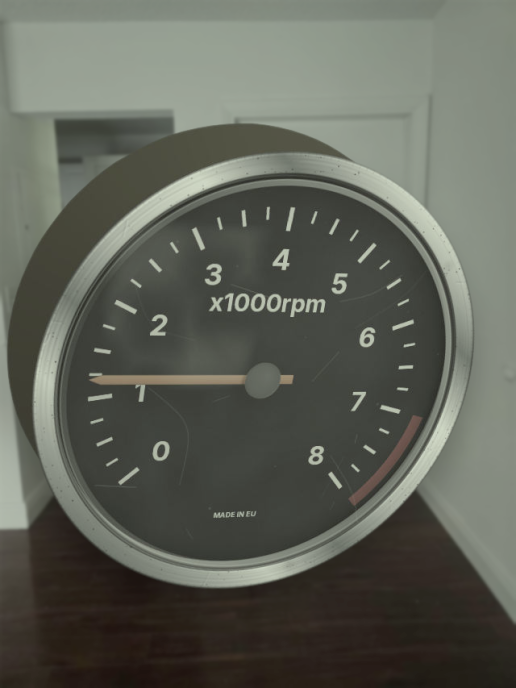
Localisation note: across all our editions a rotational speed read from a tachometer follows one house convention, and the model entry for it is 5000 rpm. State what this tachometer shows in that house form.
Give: 1250 rpm
